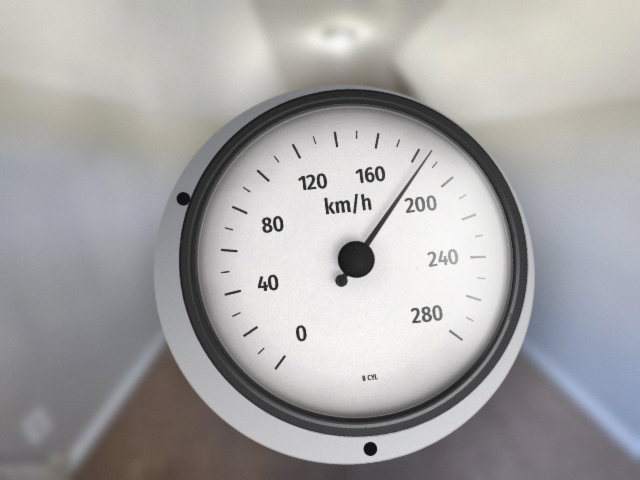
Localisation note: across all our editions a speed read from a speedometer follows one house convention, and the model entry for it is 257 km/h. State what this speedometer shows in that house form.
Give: 185 km/h
